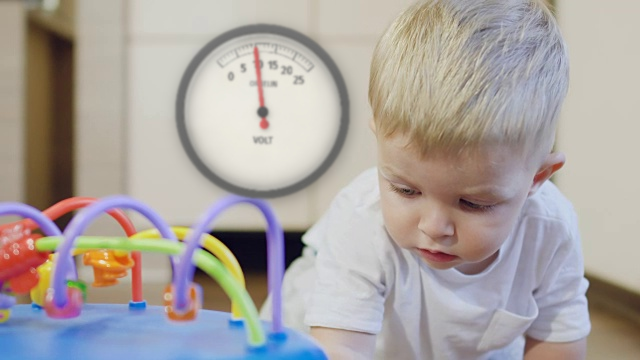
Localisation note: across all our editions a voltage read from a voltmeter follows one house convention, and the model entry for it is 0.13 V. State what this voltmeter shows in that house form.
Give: 10 V
